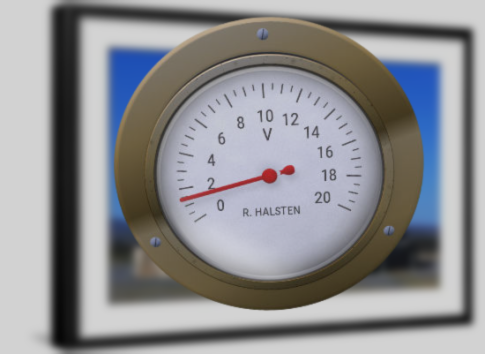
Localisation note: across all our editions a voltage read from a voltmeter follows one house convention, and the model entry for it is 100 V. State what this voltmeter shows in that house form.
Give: 1.5 V
